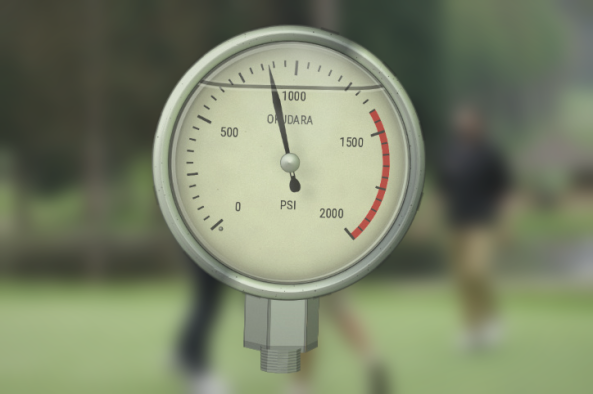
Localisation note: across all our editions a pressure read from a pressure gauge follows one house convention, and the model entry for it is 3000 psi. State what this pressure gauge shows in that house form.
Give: 875 psi
